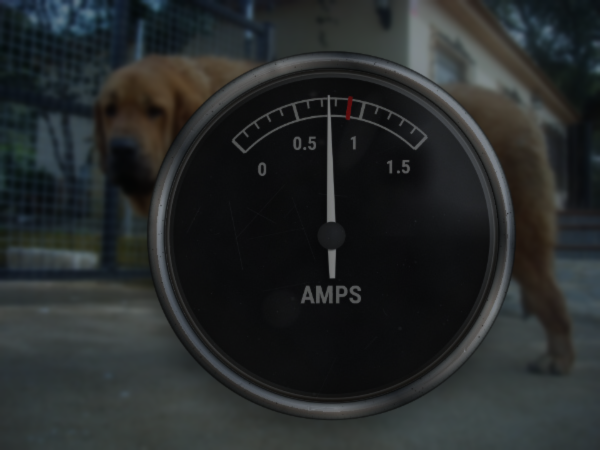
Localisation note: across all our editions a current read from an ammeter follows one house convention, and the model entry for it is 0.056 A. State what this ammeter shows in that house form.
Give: 0.75 A
